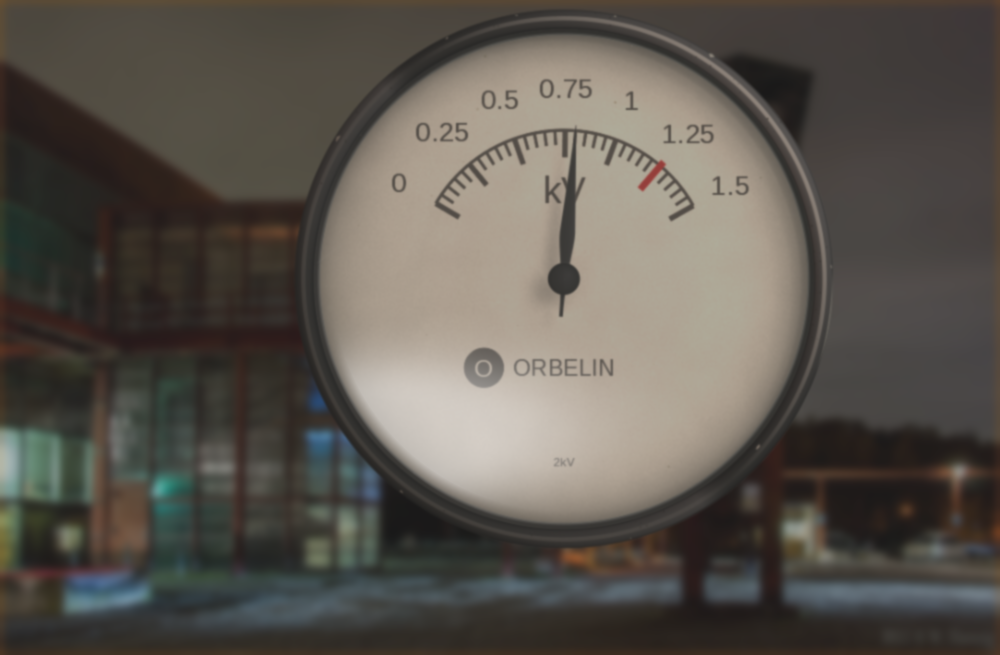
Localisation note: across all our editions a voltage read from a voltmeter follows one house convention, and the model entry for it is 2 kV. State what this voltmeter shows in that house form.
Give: 0.8 kV
